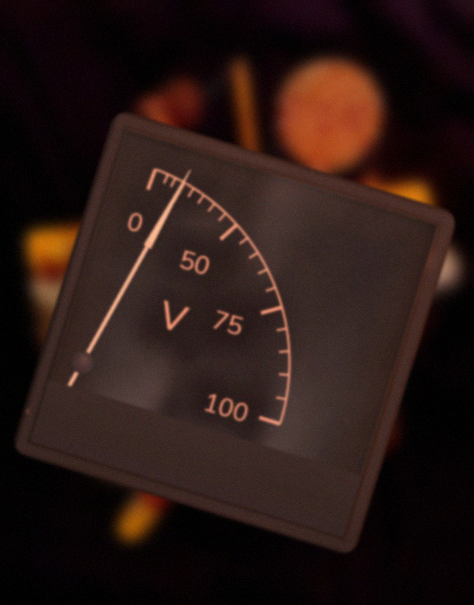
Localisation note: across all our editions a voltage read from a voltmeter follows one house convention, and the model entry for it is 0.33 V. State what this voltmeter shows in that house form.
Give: 25 V
